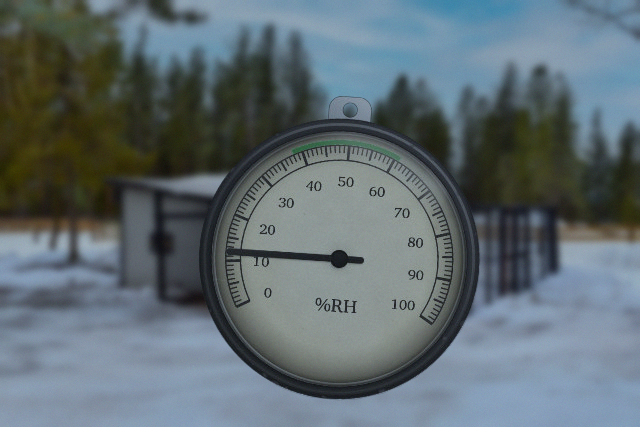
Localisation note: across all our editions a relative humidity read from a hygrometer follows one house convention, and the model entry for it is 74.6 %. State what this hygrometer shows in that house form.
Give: 12 %
